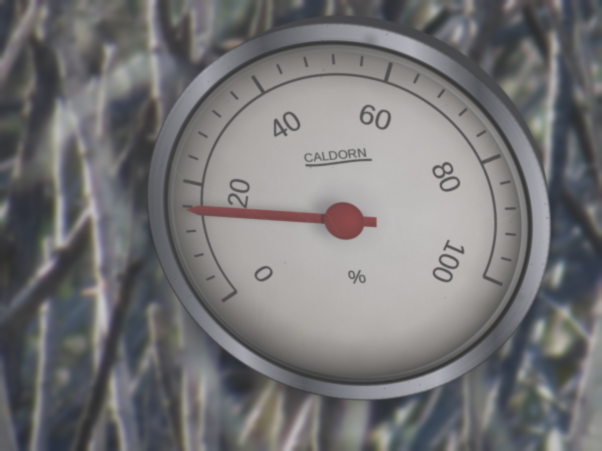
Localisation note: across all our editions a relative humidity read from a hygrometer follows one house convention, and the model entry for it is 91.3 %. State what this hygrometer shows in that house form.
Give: 16 %
